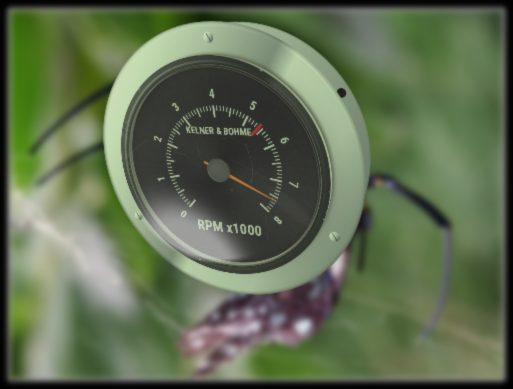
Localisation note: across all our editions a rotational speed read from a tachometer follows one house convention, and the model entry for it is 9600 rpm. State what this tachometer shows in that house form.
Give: 7500 rpm
